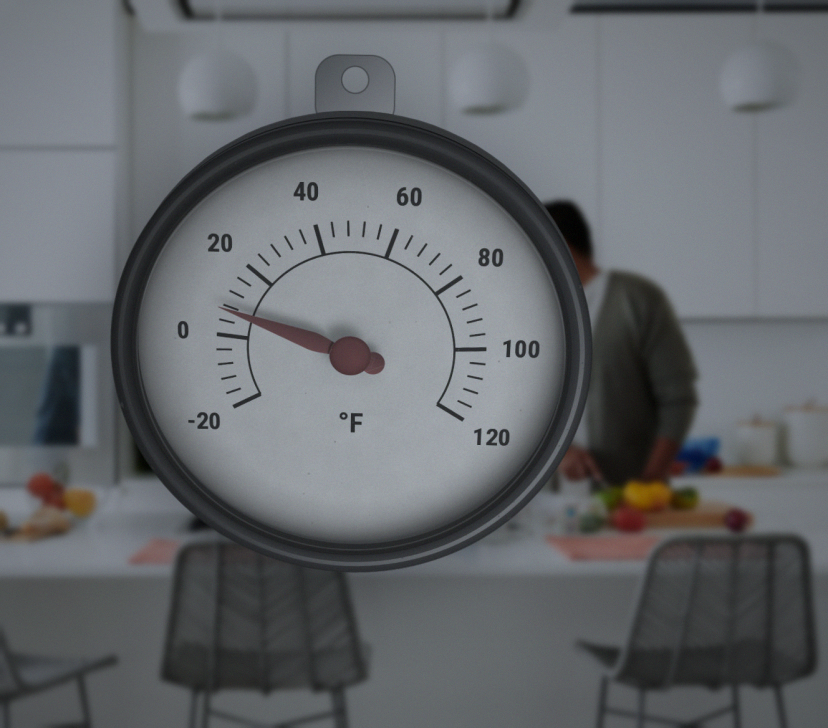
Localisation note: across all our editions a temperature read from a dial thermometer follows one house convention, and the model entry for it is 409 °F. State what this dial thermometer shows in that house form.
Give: 8 °F
